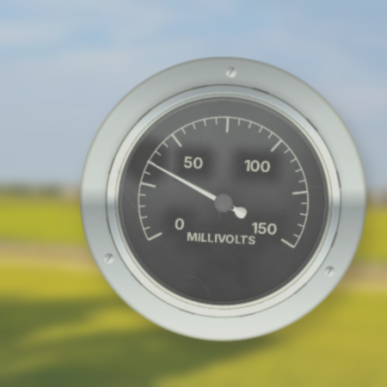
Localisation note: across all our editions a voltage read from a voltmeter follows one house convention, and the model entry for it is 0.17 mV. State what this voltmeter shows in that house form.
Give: 35 mV
